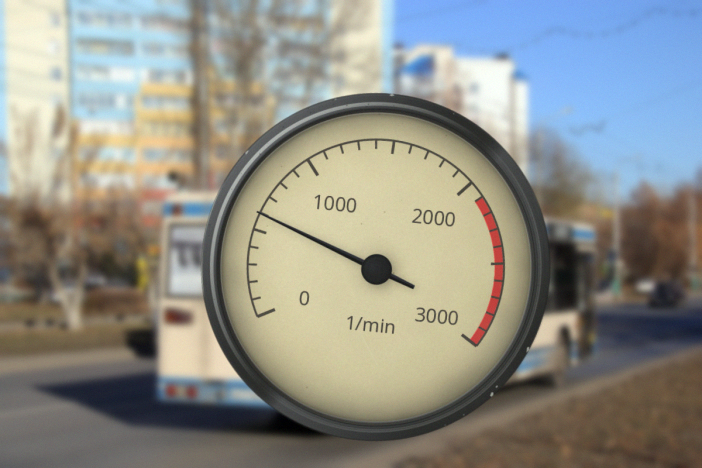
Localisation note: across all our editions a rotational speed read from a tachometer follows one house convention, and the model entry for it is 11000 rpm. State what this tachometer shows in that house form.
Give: 600 rpm
